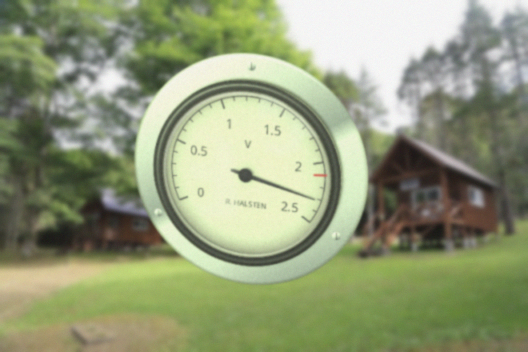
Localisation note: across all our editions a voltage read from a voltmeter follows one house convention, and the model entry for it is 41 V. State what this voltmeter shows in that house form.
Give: 2.3 V
